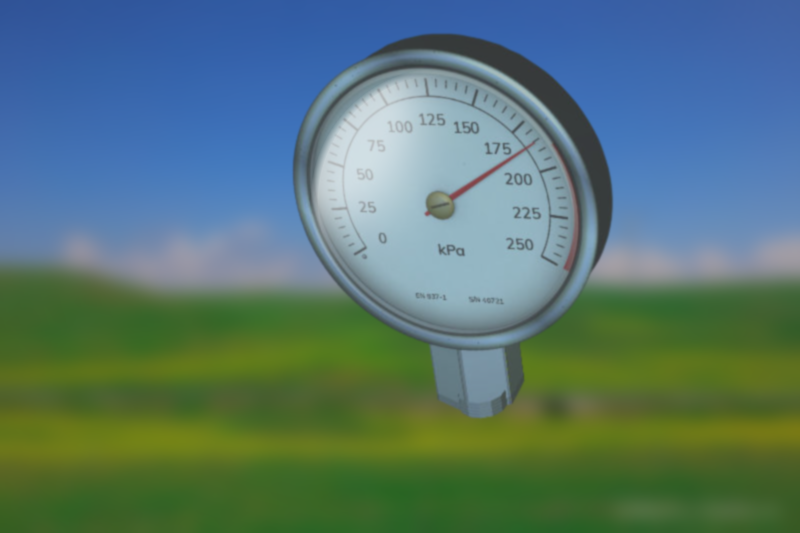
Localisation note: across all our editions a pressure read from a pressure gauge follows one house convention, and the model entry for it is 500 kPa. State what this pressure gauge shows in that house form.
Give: 185 kPa
